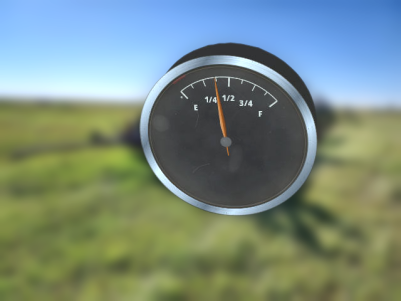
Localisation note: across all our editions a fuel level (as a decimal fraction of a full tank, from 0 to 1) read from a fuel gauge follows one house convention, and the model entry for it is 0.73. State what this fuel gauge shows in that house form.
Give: 0.375
